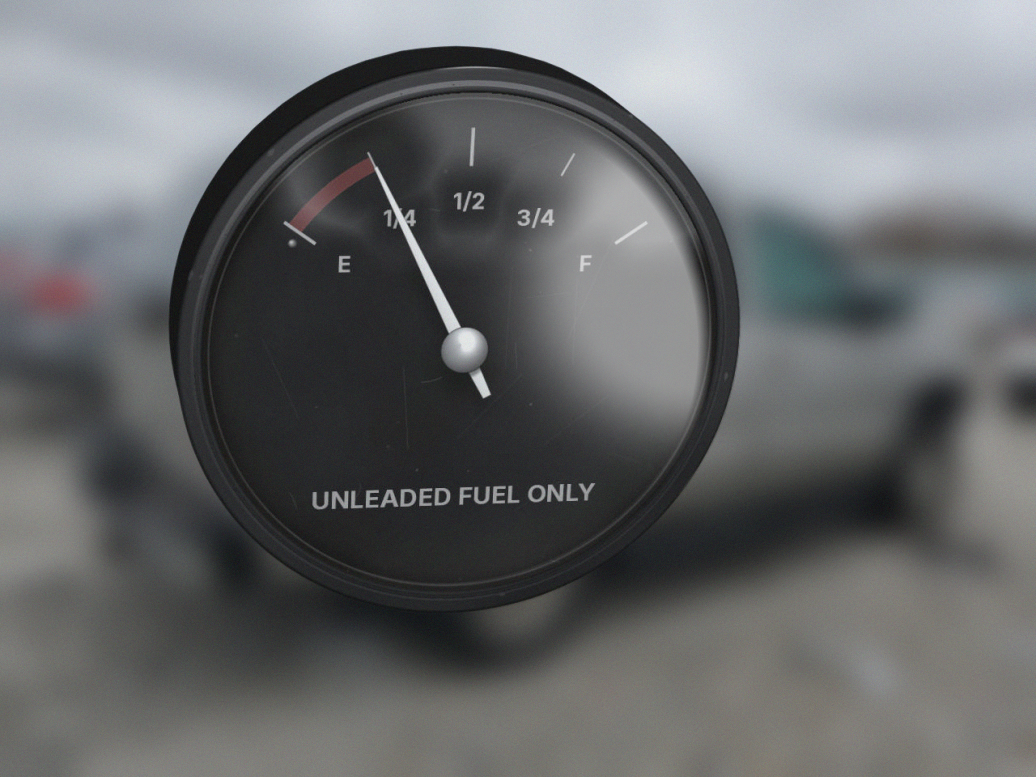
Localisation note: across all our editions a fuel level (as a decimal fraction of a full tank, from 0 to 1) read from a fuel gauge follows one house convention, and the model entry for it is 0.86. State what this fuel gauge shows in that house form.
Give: 0.25
